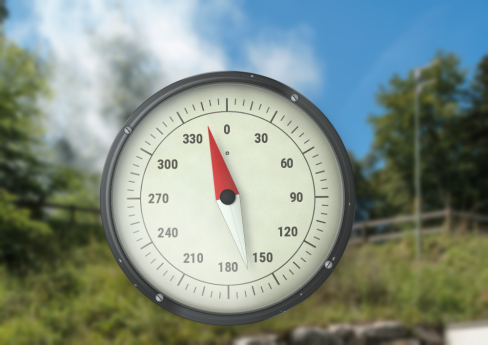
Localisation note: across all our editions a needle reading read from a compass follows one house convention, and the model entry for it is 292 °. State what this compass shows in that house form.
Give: 345 °
